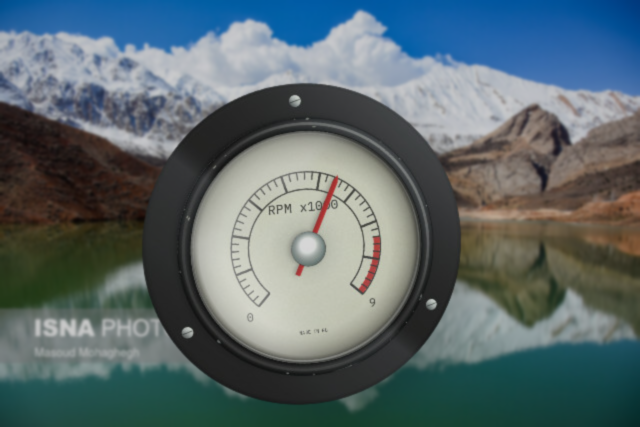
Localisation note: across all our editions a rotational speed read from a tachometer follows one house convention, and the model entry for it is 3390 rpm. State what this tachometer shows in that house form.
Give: 5400 rpm
